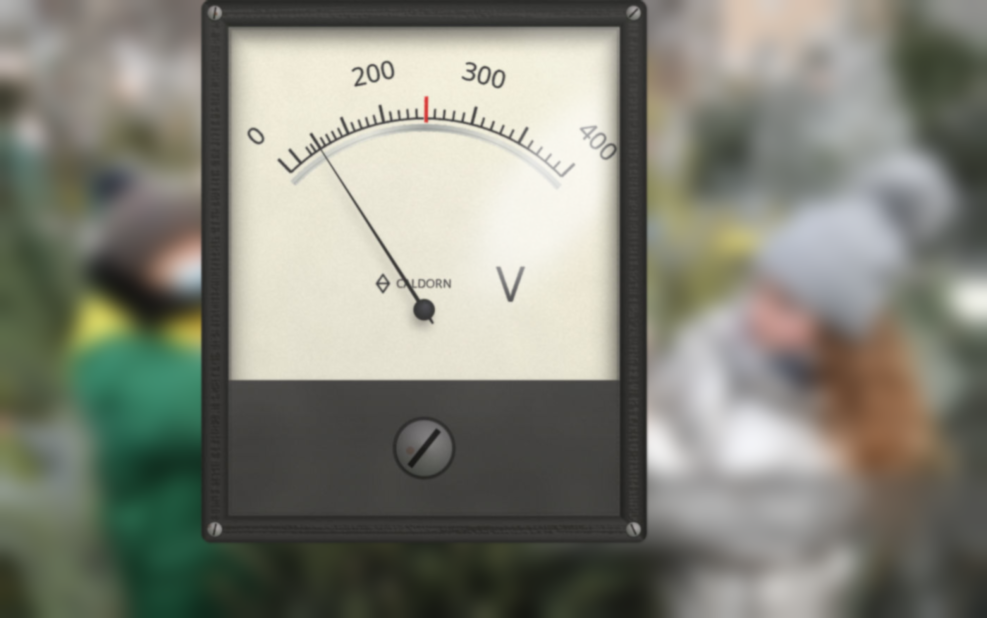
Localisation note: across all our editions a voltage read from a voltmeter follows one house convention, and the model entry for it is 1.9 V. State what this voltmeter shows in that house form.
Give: 100 V
